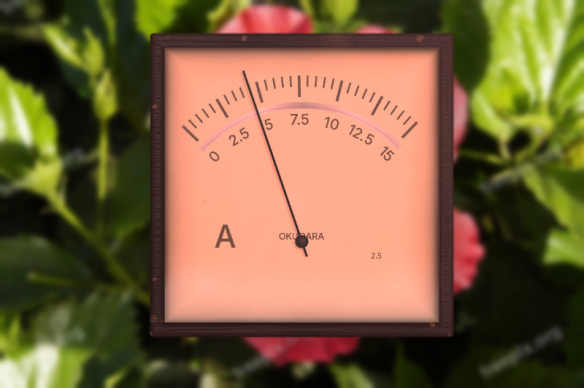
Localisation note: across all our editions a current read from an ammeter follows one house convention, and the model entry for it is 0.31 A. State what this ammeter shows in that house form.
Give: 4.5 A
